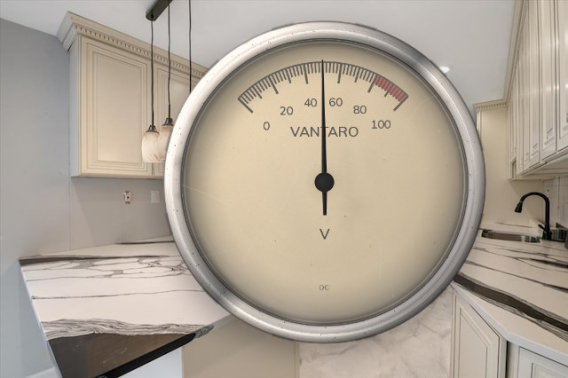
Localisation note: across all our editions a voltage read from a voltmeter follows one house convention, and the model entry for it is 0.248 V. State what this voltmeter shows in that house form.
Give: 50 V
